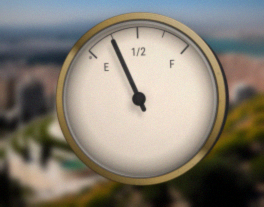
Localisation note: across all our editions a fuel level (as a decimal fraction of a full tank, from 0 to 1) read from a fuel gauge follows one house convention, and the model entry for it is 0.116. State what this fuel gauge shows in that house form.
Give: 0.25
